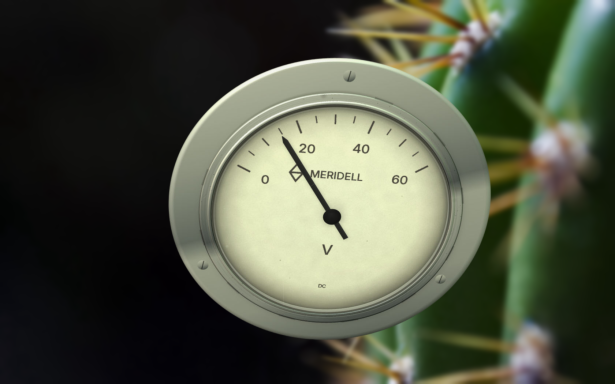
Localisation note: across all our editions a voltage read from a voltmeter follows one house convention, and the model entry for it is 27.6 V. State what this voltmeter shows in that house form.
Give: 15 V
